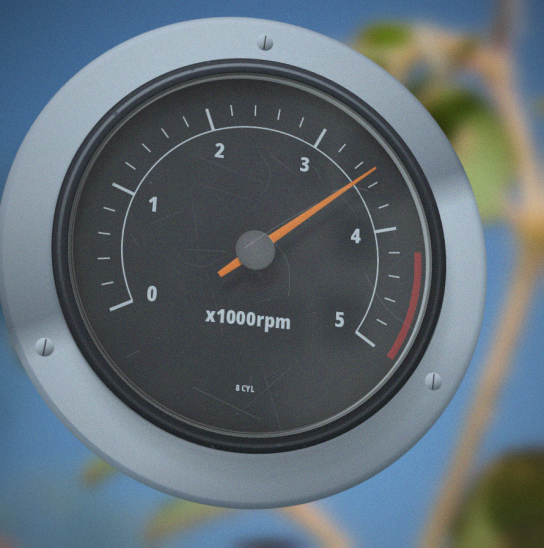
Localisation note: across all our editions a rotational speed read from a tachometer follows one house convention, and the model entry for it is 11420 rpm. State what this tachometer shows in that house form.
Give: 3500 rpm
